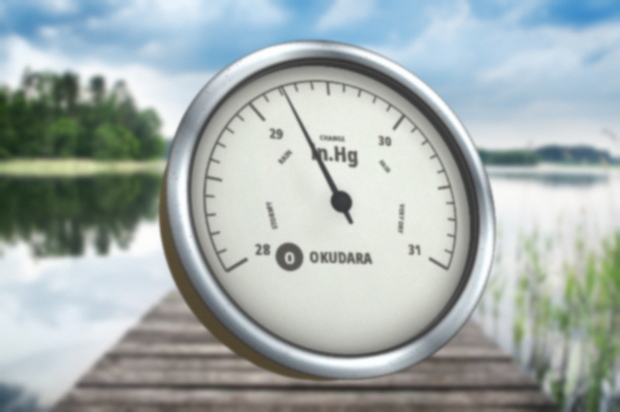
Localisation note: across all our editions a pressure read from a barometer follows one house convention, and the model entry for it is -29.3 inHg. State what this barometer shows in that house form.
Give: 29.2 inHg
